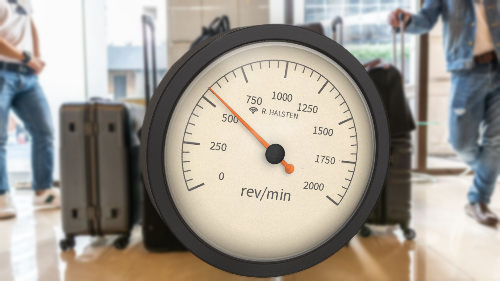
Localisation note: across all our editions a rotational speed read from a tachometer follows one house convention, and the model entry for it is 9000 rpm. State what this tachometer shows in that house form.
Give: 550 rpm
